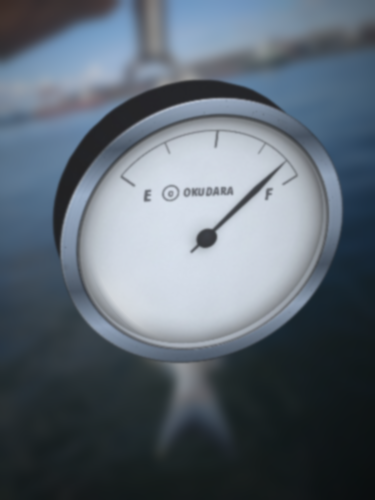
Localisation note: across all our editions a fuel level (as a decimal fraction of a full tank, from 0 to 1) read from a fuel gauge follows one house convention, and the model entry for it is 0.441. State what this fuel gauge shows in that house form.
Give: 0.875
